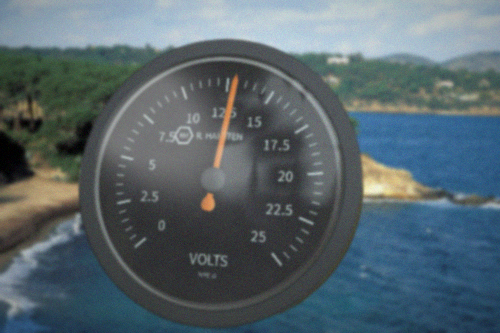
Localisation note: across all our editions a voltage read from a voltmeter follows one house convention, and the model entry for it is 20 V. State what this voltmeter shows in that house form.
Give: 13 V
